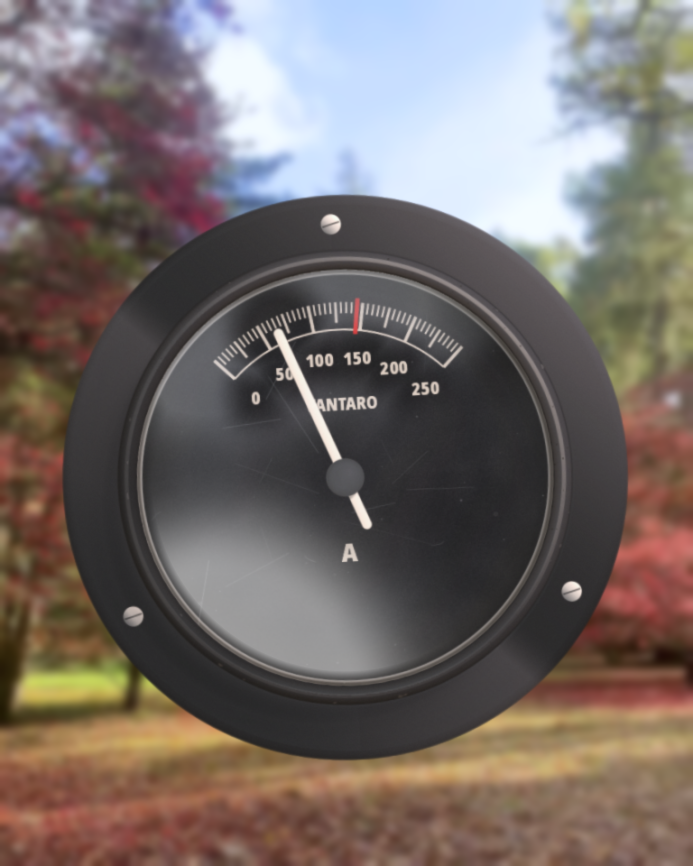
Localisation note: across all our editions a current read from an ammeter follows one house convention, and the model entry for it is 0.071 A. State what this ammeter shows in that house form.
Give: 65 A
